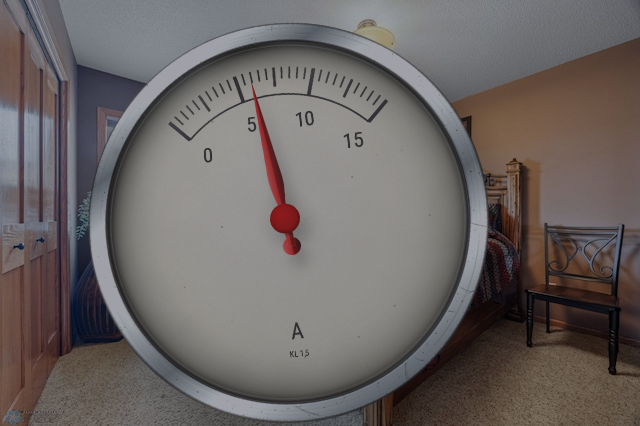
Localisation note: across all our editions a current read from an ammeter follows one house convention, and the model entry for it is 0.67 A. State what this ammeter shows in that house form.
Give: 6 A
